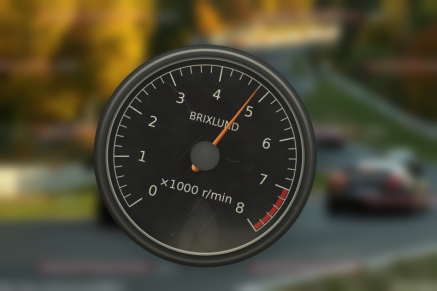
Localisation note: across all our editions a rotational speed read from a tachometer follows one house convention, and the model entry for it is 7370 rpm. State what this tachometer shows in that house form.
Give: 4800 rpm
